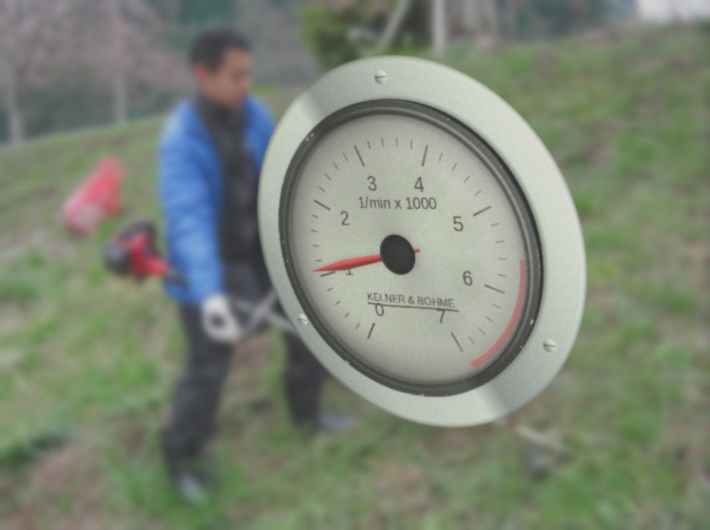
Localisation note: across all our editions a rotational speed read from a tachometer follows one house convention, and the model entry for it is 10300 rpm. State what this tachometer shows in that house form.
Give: 1100 rpm
